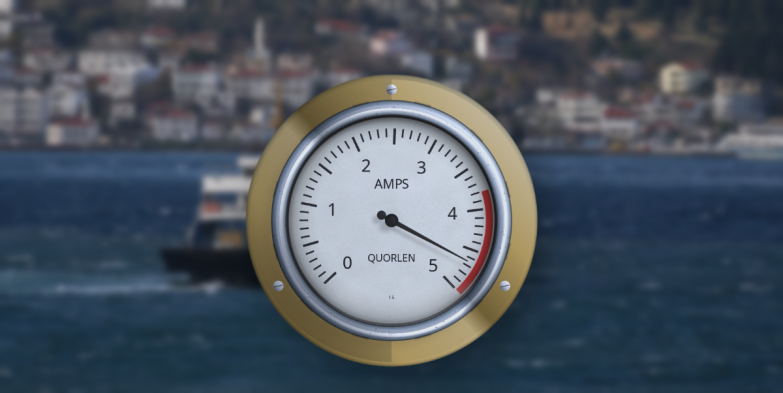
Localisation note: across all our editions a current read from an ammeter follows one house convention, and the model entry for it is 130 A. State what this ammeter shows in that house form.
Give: 4.65 A
